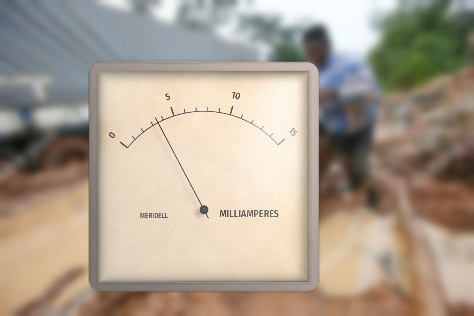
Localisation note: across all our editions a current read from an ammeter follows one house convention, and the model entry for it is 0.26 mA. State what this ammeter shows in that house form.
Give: 3.5 mA
